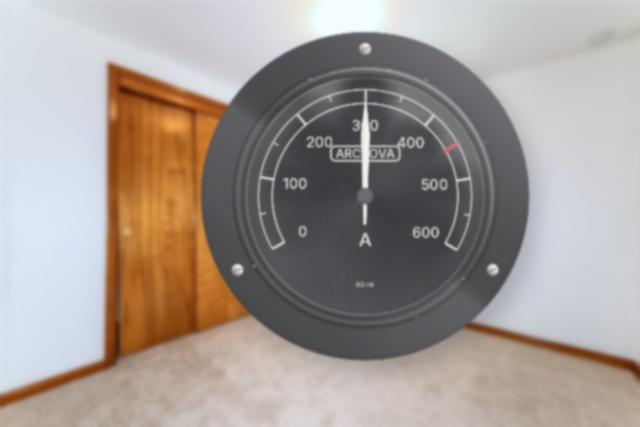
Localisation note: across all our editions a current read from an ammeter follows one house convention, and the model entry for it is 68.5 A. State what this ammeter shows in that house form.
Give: 300 A
